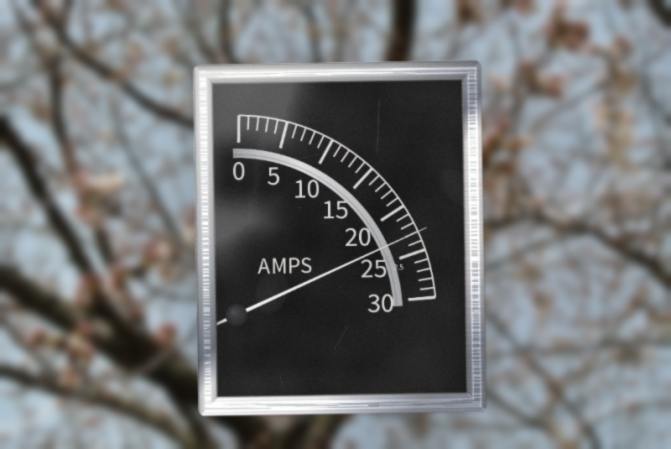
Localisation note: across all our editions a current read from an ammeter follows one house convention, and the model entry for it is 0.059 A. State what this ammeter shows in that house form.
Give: 23 A
